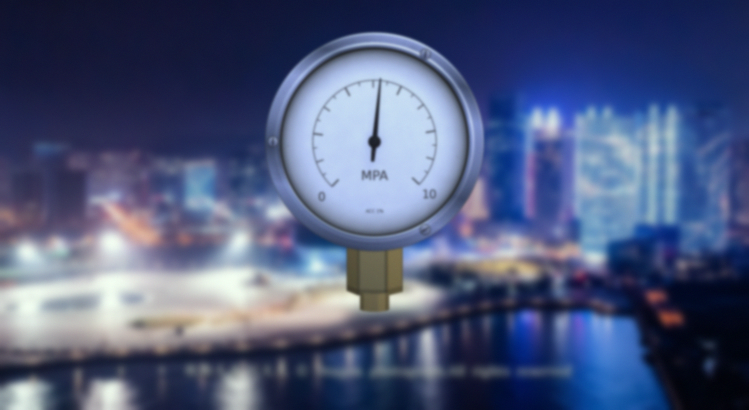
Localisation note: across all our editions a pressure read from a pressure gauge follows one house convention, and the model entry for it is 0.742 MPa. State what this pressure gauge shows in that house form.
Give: 5.25 MPa
